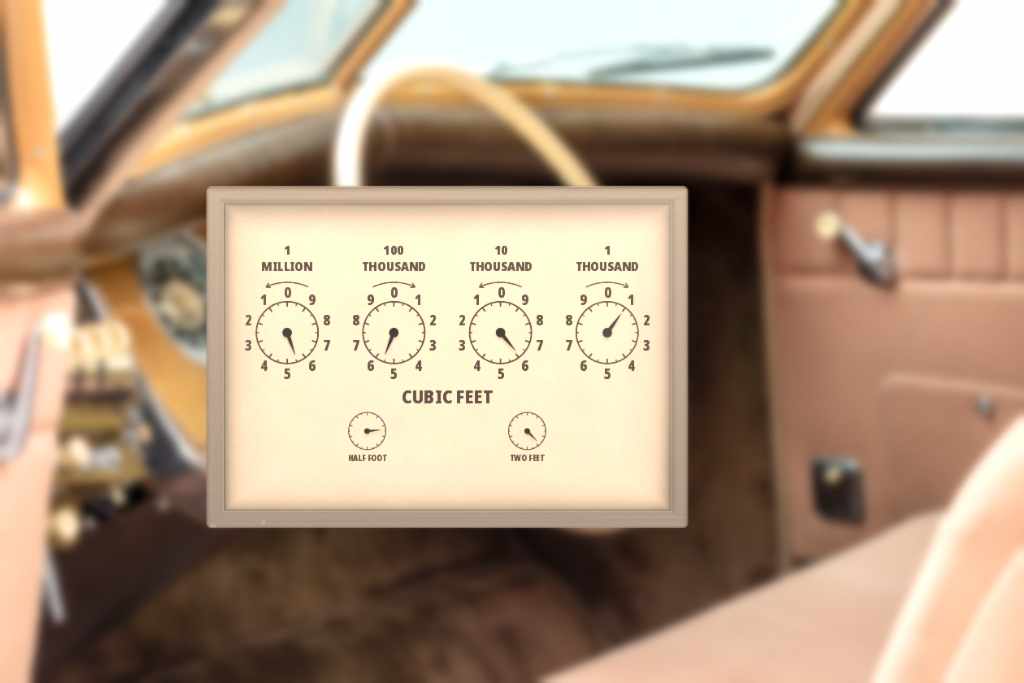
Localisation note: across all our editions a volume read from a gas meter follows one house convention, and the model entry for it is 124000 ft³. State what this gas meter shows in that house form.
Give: 556100 ft³
